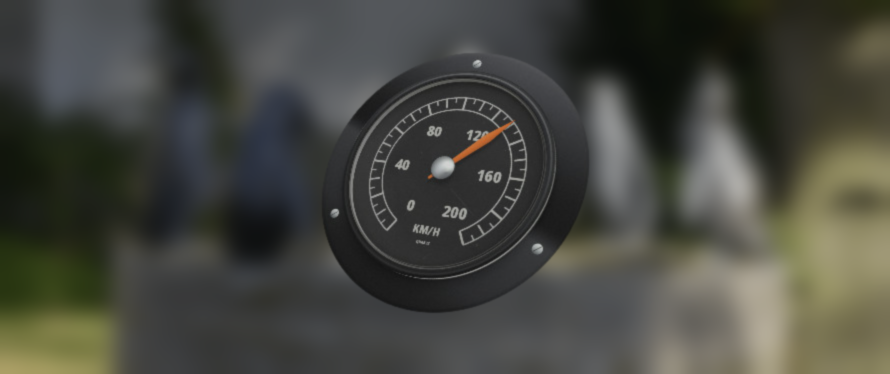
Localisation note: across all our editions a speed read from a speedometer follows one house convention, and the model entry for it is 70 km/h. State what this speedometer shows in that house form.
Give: 130 km/h
